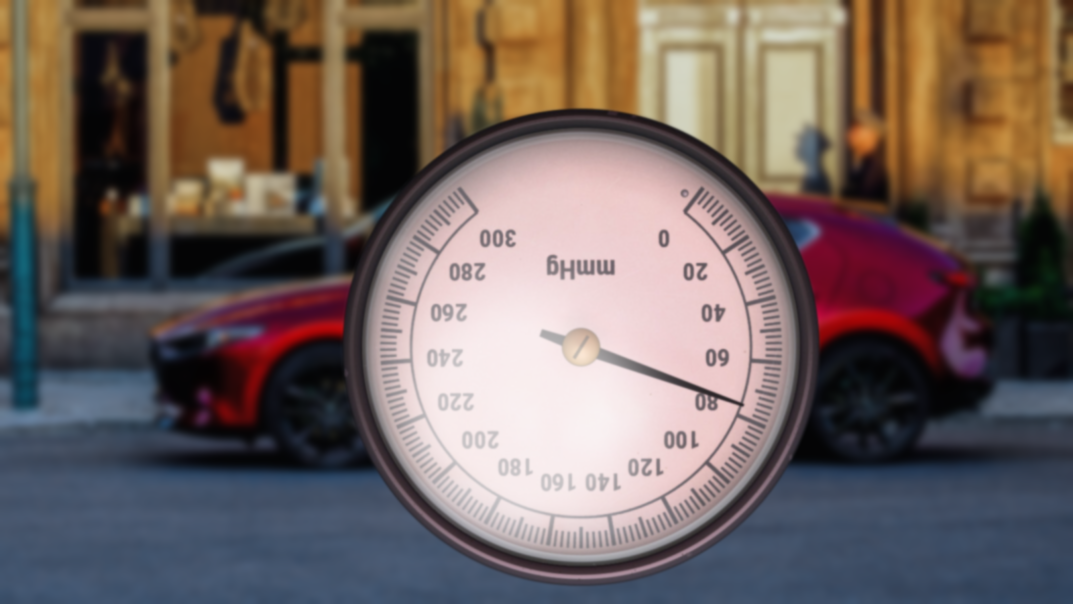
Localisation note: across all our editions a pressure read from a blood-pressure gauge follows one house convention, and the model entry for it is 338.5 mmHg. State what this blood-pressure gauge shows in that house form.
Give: 76 mmHg
